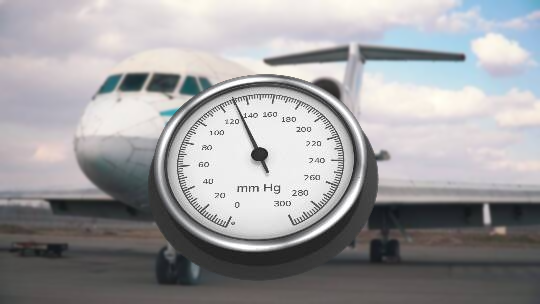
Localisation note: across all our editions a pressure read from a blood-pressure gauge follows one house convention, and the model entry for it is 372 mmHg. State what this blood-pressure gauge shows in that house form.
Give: 130 mmHg
